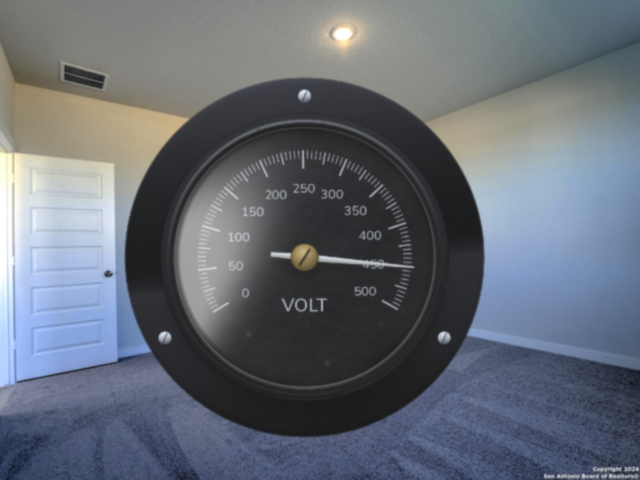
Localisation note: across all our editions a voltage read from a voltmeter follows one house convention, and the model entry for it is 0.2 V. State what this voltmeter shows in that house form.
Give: 450 V
